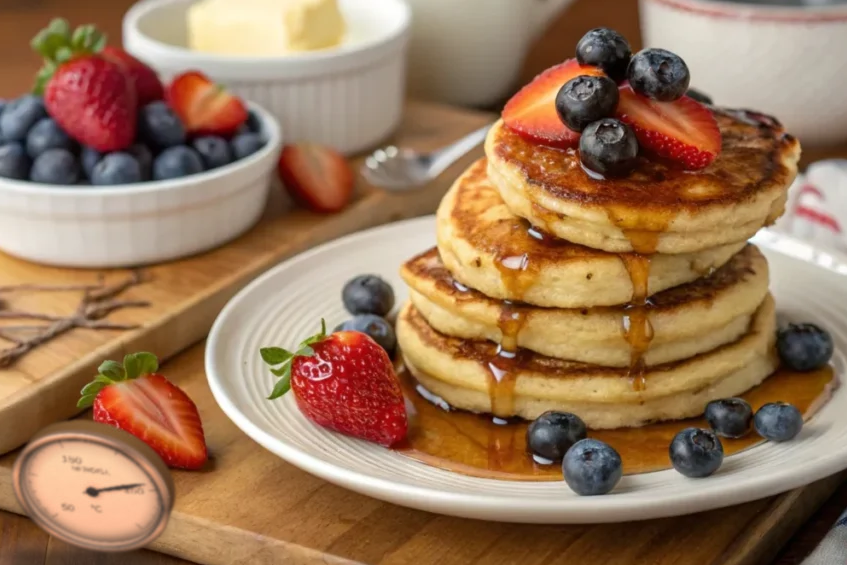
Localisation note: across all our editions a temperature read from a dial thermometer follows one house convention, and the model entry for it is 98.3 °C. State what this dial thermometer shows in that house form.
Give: 240 °C
